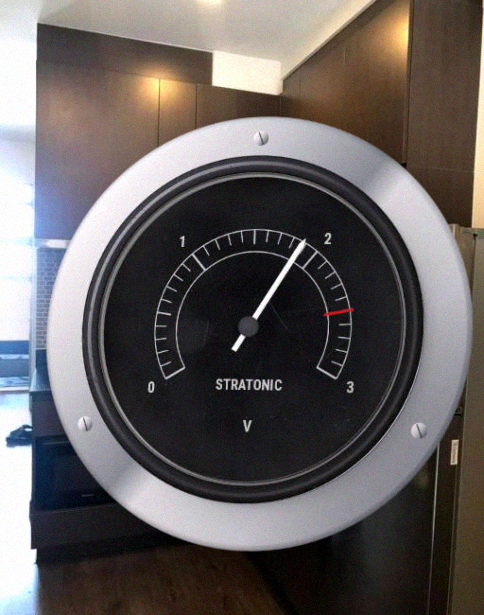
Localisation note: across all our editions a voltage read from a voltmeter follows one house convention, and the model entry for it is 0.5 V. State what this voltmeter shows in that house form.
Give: 1.9 V
